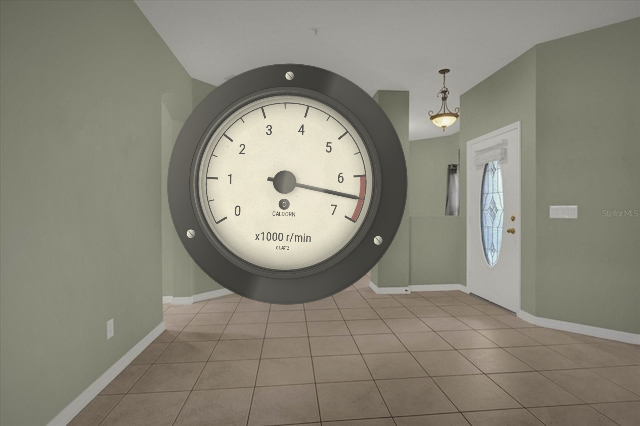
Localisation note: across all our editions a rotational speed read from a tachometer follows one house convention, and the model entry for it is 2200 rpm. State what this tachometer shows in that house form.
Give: 6500 rpm
